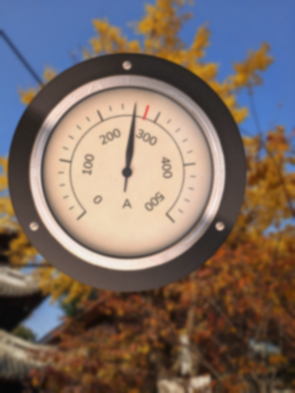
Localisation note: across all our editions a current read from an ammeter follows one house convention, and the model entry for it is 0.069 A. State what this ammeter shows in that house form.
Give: 260 A
